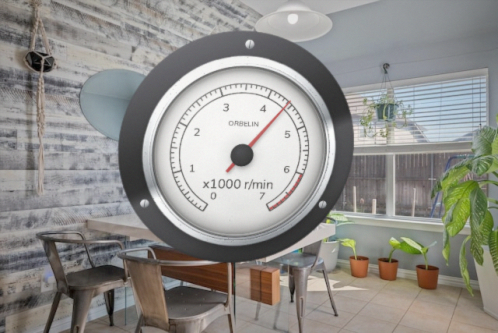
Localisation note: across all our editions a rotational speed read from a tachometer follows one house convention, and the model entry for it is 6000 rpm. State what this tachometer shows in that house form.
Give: 4400 rpm
